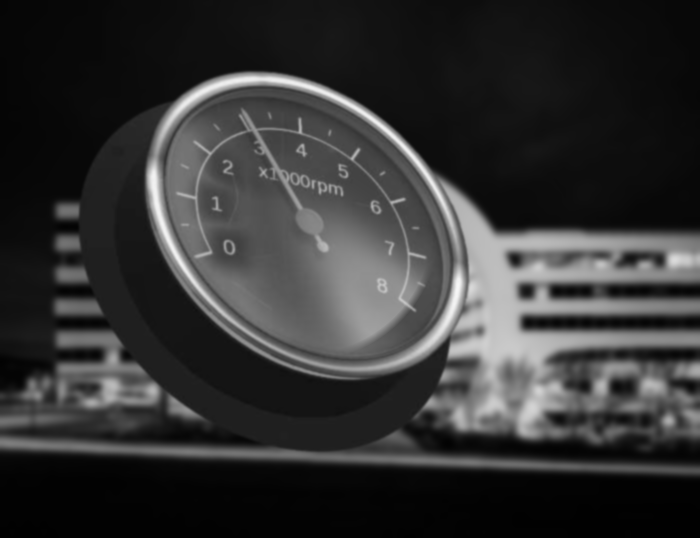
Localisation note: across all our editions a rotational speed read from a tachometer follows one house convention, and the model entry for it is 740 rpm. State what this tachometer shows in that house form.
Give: 3000 rpm
